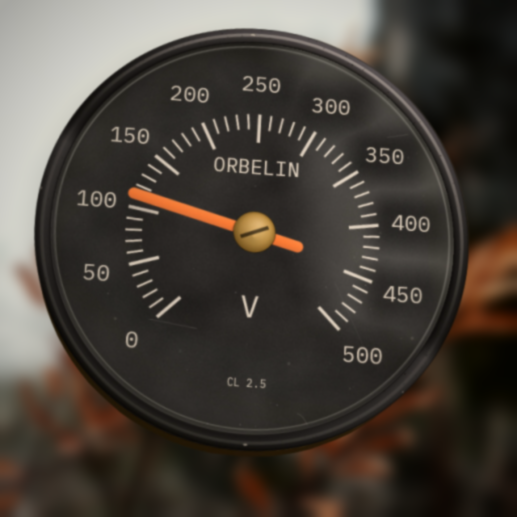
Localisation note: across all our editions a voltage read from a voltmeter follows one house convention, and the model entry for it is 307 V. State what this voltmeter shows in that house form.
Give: 110 V
